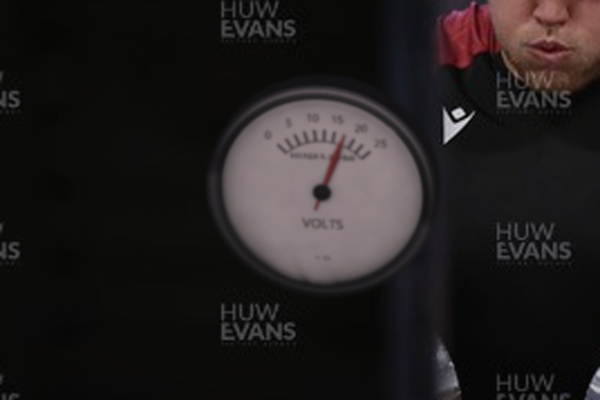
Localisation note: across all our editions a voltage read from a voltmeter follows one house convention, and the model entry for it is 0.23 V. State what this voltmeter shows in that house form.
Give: 17.5 V
